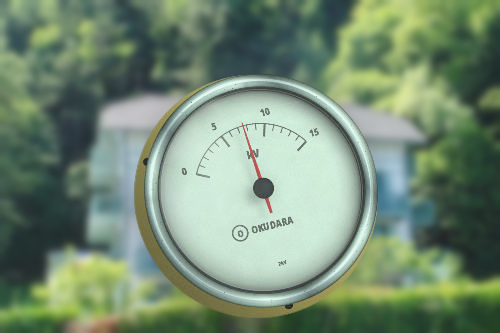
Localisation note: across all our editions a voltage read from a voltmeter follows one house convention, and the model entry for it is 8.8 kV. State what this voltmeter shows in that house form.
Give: 7.5 kV
